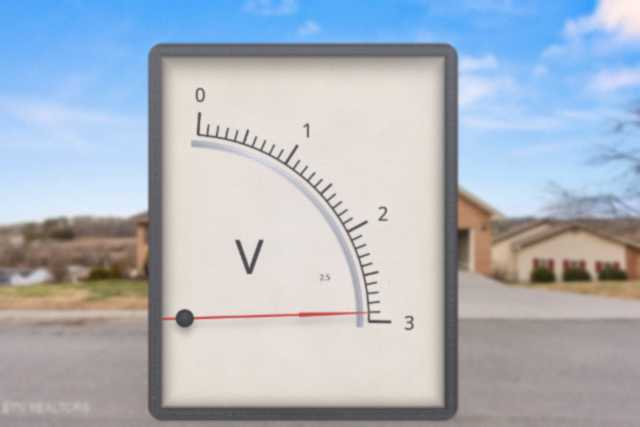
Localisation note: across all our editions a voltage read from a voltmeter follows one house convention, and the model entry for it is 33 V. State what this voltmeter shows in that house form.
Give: 2.9 V
